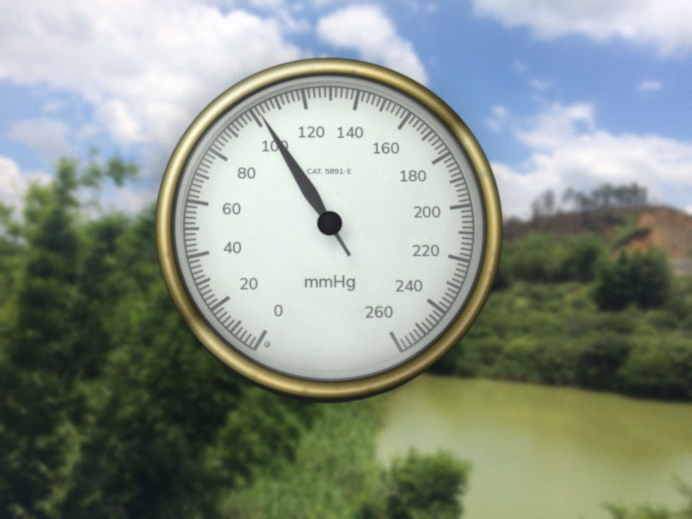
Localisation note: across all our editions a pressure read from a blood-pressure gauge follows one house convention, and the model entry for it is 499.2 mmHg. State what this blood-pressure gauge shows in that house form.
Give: 102 mmHg
